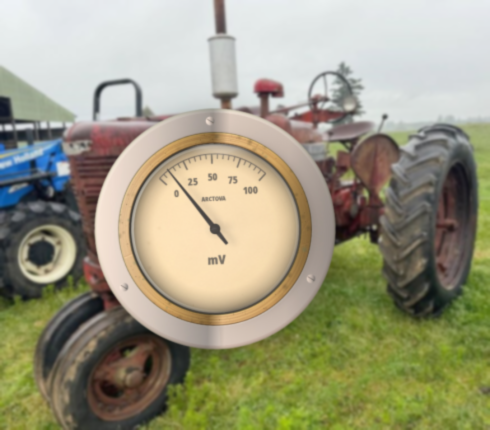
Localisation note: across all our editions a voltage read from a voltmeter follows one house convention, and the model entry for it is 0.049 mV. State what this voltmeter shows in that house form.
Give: 10 mV
